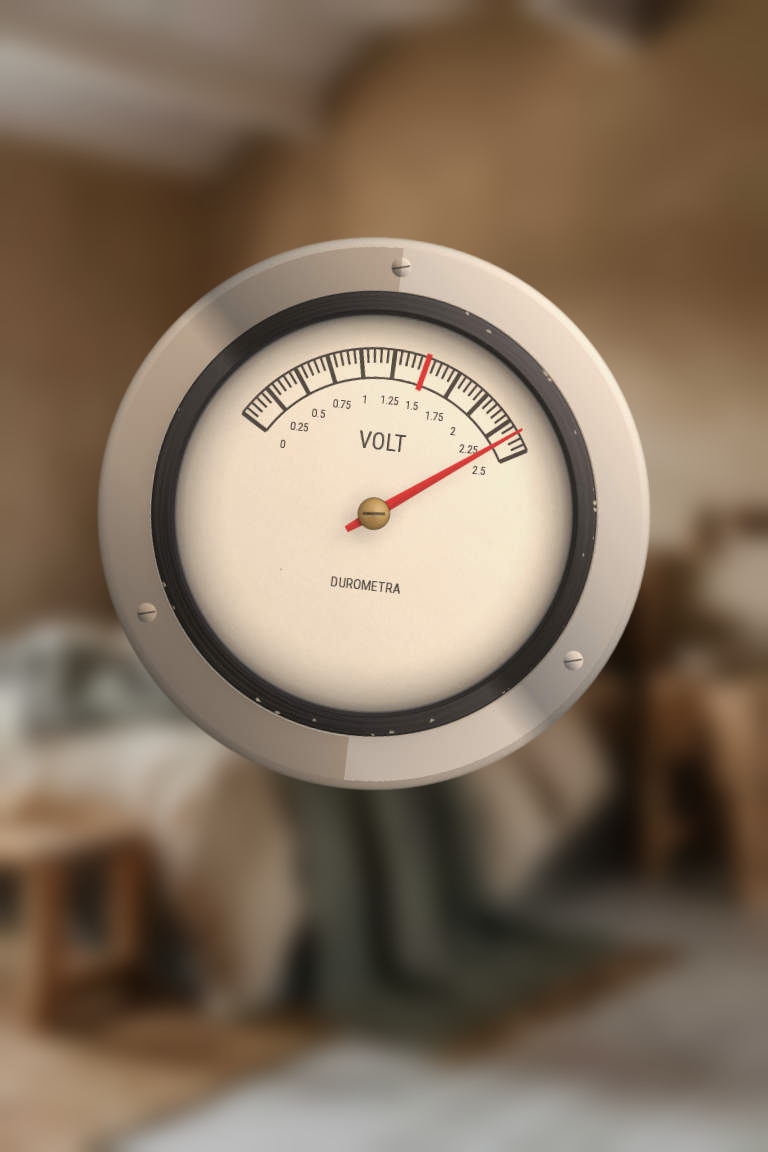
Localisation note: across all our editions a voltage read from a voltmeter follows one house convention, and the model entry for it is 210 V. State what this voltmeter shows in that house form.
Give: 2.35 V
